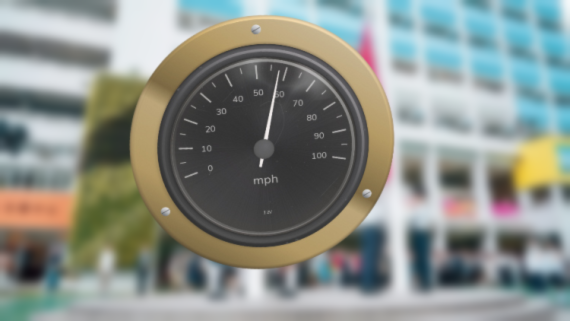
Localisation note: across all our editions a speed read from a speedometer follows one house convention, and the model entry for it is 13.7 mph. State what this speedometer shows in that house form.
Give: 57.5 mph
